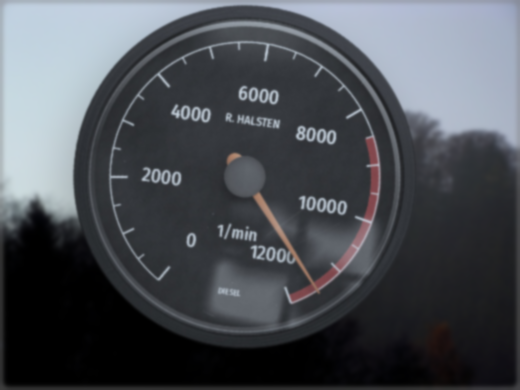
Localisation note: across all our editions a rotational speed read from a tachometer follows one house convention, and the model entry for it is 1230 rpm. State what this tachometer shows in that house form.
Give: 11500 rpm
